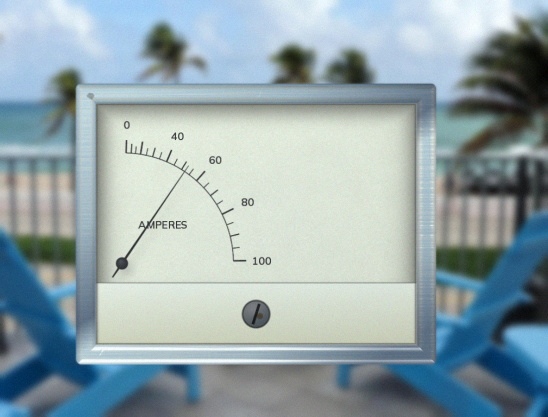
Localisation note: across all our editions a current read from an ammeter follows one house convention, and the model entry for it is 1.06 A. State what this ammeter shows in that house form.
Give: 52.5 A
